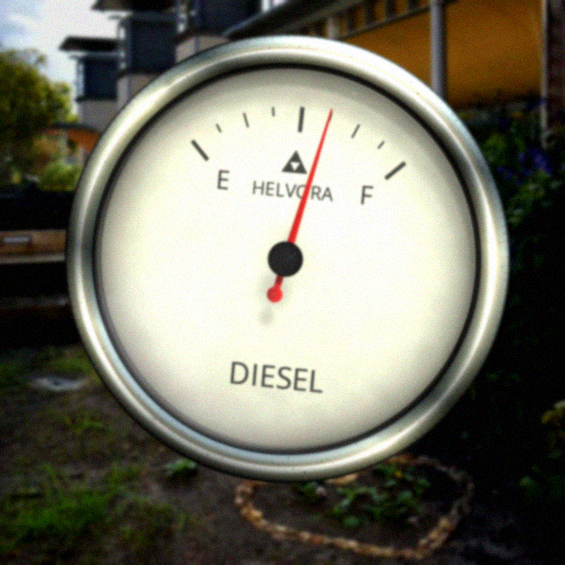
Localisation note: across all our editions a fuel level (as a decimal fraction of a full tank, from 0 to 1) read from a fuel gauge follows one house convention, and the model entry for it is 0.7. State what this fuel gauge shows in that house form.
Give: 0.625
